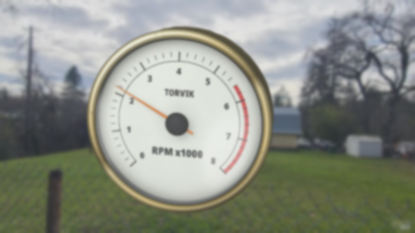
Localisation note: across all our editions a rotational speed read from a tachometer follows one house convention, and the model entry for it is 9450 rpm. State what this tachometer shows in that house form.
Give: 2200 rpm
